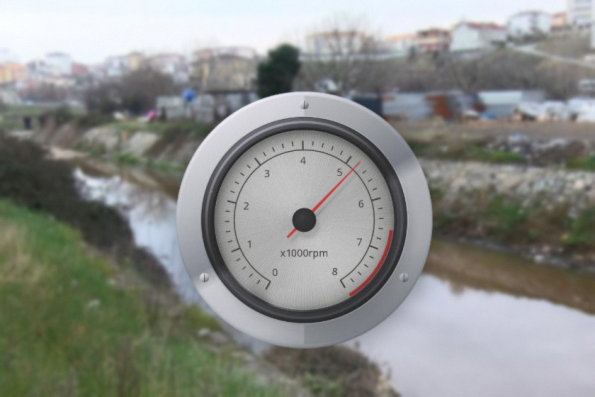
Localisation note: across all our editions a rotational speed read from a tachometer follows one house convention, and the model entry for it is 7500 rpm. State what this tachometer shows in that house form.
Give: 5200 rpm
